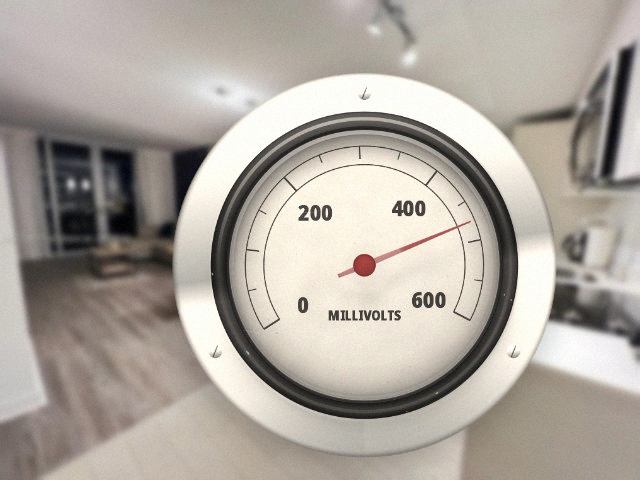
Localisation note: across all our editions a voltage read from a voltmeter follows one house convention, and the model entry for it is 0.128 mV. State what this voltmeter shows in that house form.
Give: 475 mV
